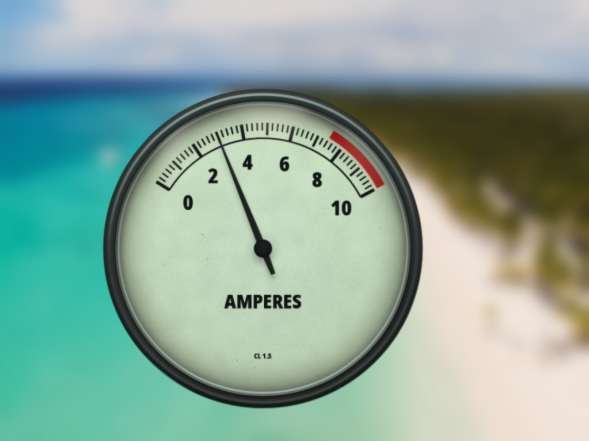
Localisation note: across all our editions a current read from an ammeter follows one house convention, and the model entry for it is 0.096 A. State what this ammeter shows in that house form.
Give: 3 A
